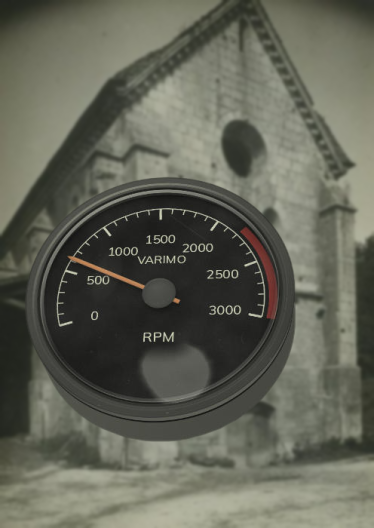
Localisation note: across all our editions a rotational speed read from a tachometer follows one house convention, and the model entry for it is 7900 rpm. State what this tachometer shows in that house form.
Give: 600 rpm
